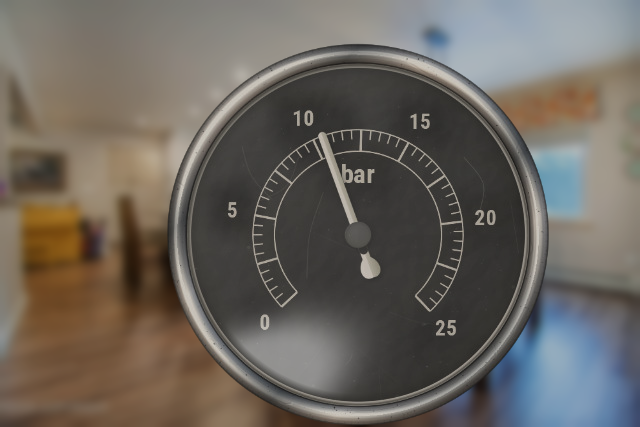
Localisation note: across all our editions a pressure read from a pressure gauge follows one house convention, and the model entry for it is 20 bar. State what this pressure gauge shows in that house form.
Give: 10.5 bar
